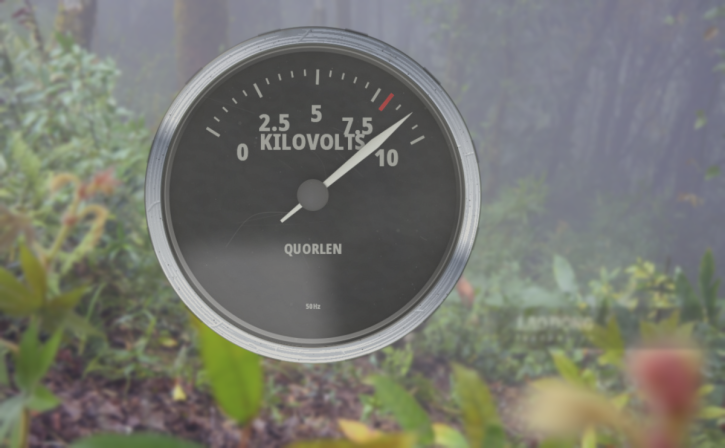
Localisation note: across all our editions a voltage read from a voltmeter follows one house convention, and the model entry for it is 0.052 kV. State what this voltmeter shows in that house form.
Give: 9 kV
